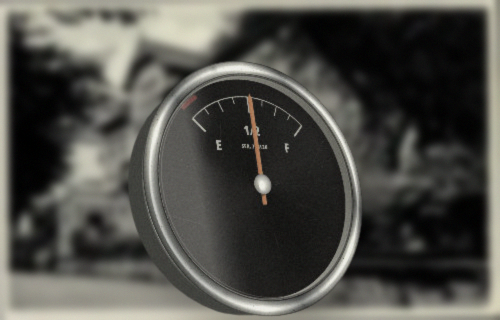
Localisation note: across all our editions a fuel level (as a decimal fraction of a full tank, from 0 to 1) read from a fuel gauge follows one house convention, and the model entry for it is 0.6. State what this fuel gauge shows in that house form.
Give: 0.5
